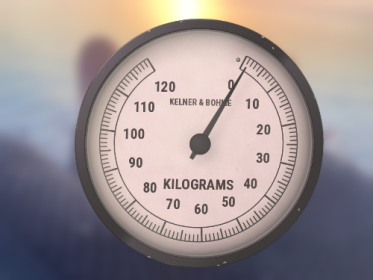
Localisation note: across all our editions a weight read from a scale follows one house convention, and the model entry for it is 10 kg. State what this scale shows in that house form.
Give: 1 kg
